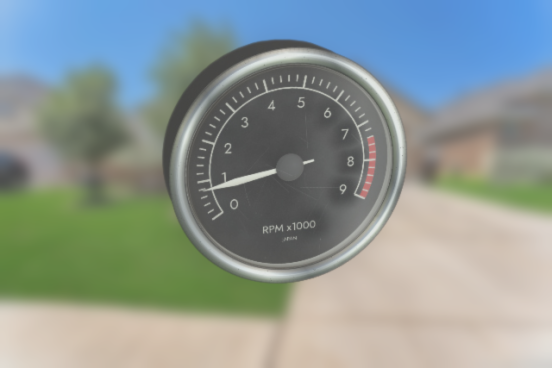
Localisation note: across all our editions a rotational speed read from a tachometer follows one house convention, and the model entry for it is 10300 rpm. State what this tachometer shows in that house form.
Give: 800 rpm
